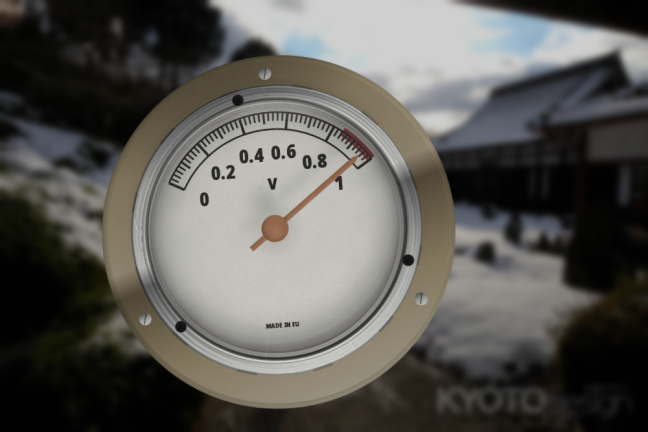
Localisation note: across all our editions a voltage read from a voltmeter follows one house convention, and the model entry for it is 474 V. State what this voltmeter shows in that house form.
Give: 0.96 V
